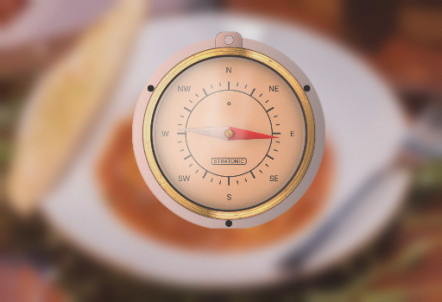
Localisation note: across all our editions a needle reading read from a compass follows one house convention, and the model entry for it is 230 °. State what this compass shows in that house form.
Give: 95 °
